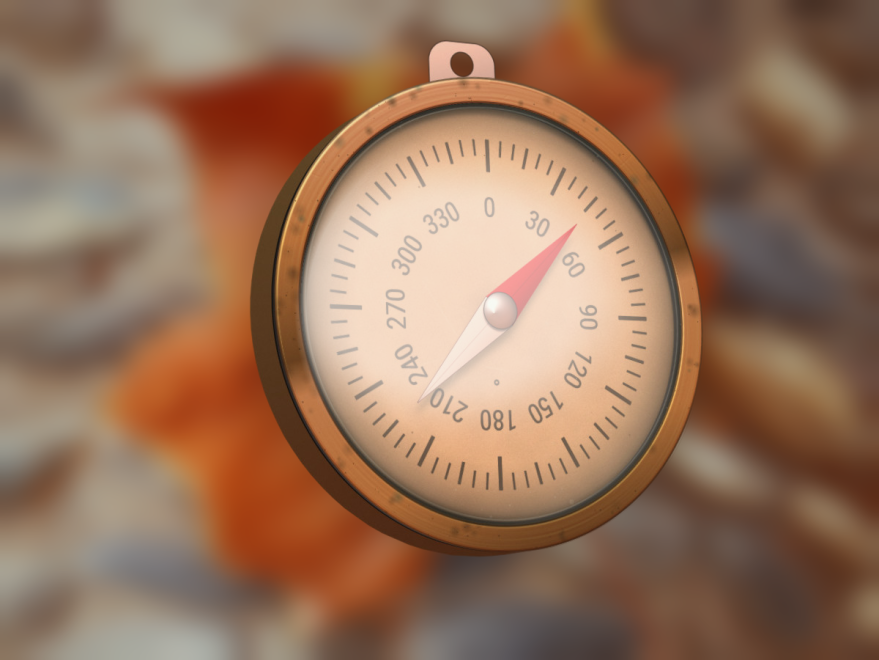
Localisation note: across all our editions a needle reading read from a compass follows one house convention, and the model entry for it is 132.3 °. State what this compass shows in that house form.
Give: 45 °
